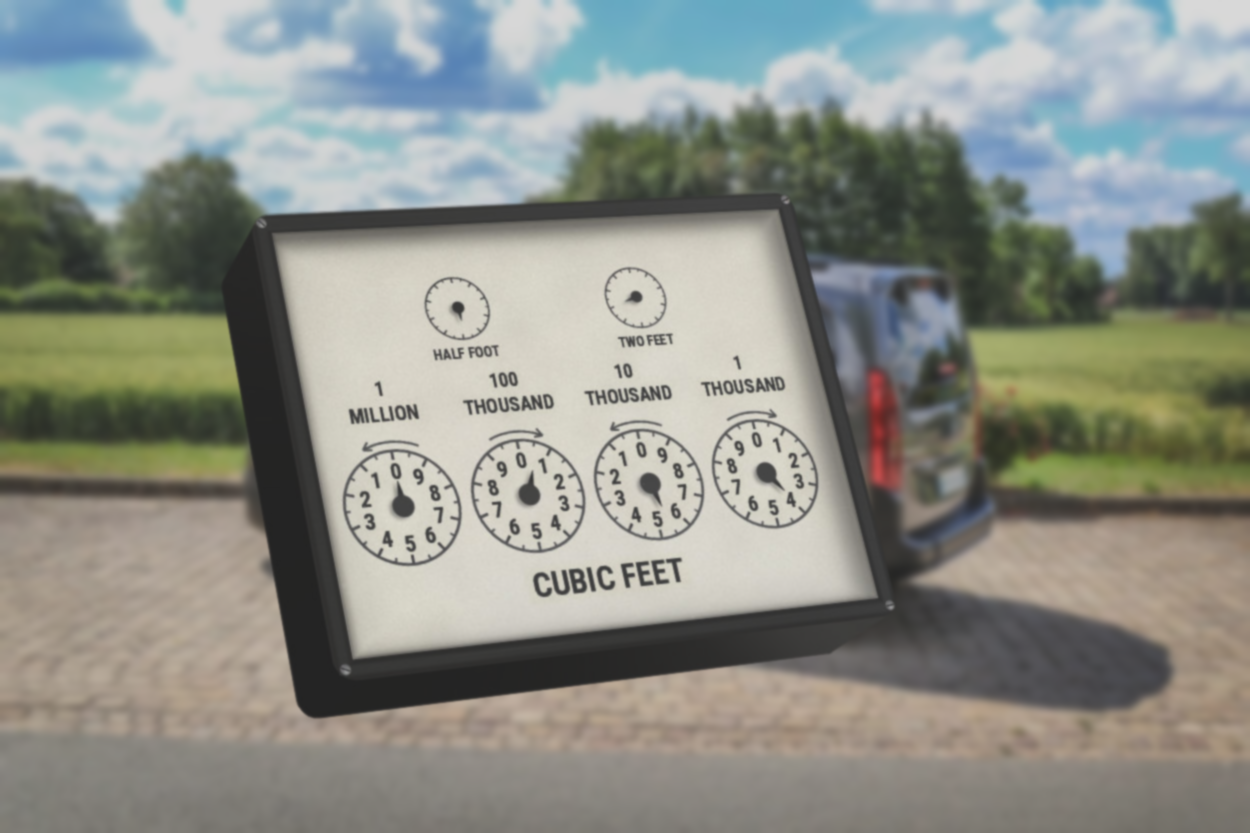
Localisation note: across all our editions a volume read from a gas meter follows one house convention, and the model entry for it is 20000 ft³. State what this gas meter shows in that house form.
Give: 5400 ft³
